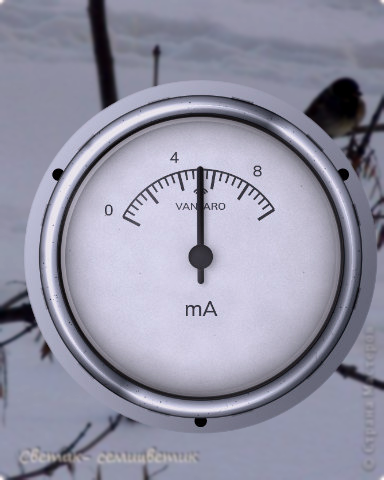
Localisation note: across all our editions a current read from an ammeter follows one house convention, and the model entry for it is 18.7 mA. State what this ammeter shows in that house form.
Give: 5.2 mA
